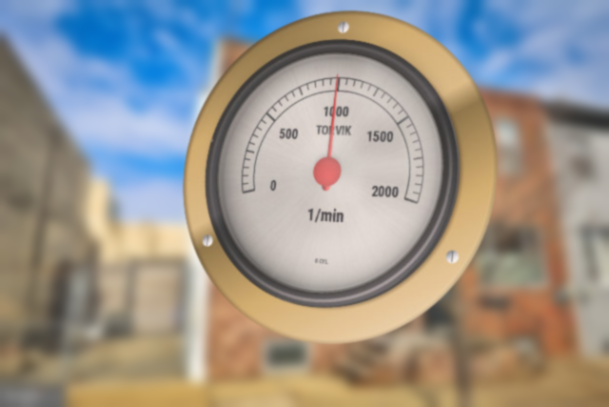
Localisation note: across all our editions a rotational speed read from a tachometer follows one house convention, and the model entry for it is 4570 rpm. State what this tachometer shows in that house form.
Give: 1000 rpm
